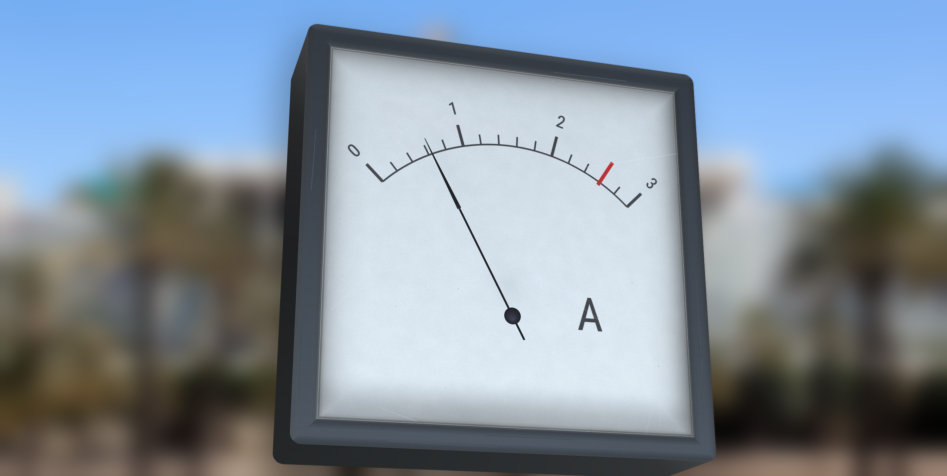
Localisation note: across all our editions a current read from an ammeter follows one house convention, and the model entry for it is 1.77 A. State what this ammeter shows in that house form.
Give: 0.6 A
